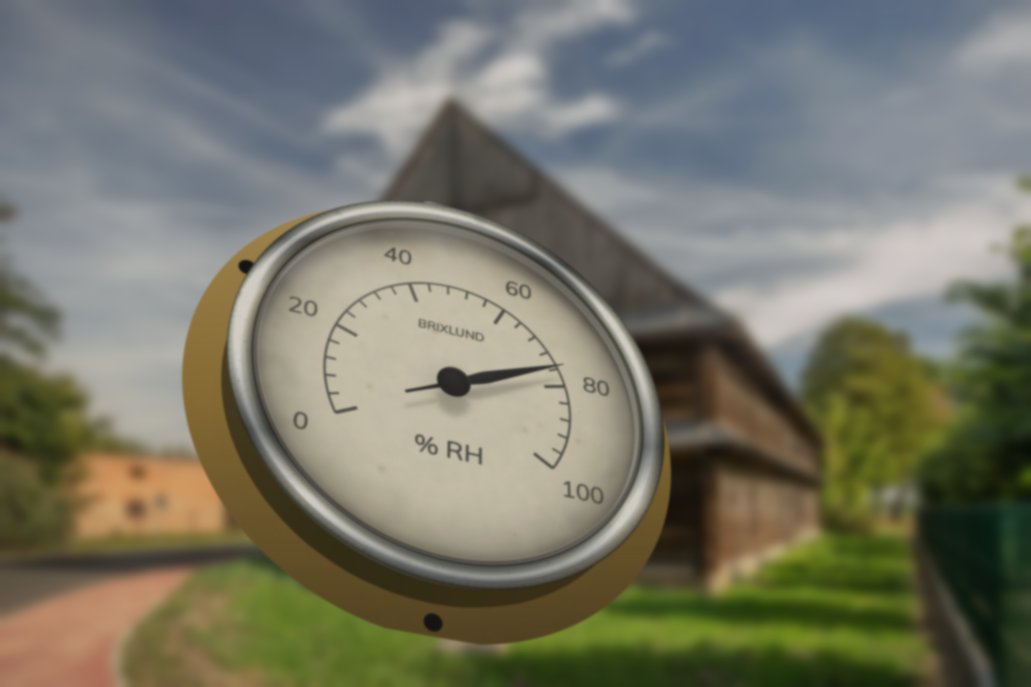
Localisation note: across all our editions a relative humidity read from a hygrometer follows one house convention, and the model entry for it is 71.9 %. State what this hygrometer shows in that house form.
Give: 76 %
